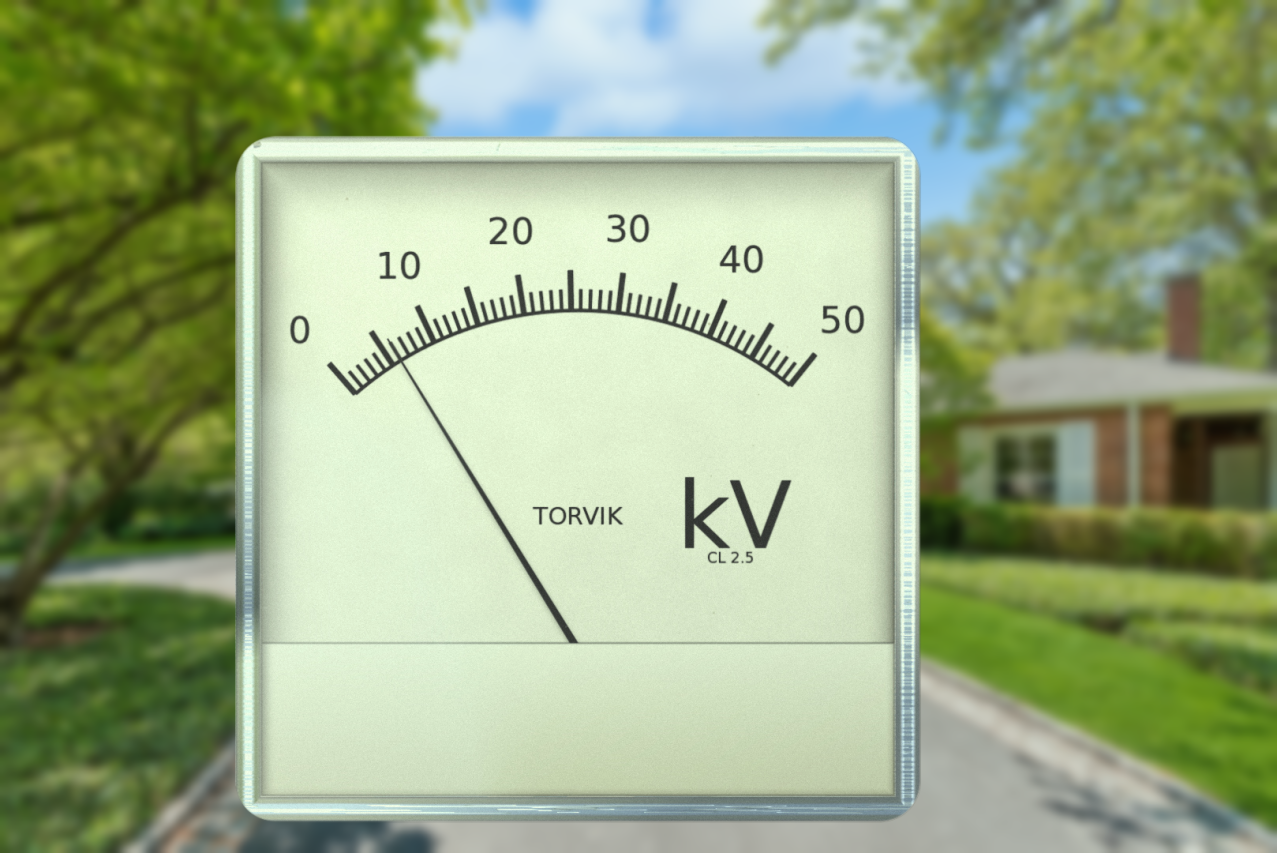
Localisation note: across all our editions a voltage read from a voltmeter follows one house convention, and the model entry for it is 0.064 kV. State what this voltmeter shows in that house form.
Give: 6 kV
